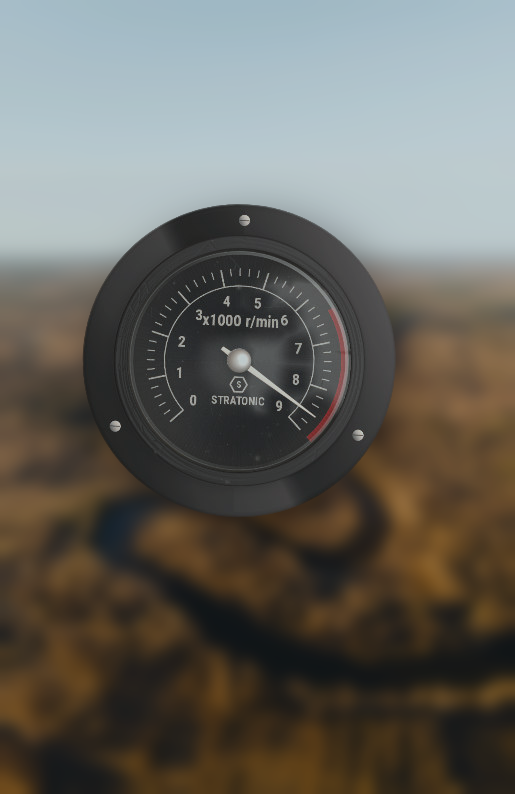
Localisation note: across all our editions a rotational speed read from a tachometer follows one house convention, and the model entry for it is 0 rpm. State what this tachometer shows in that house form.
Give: 8600 rpm
